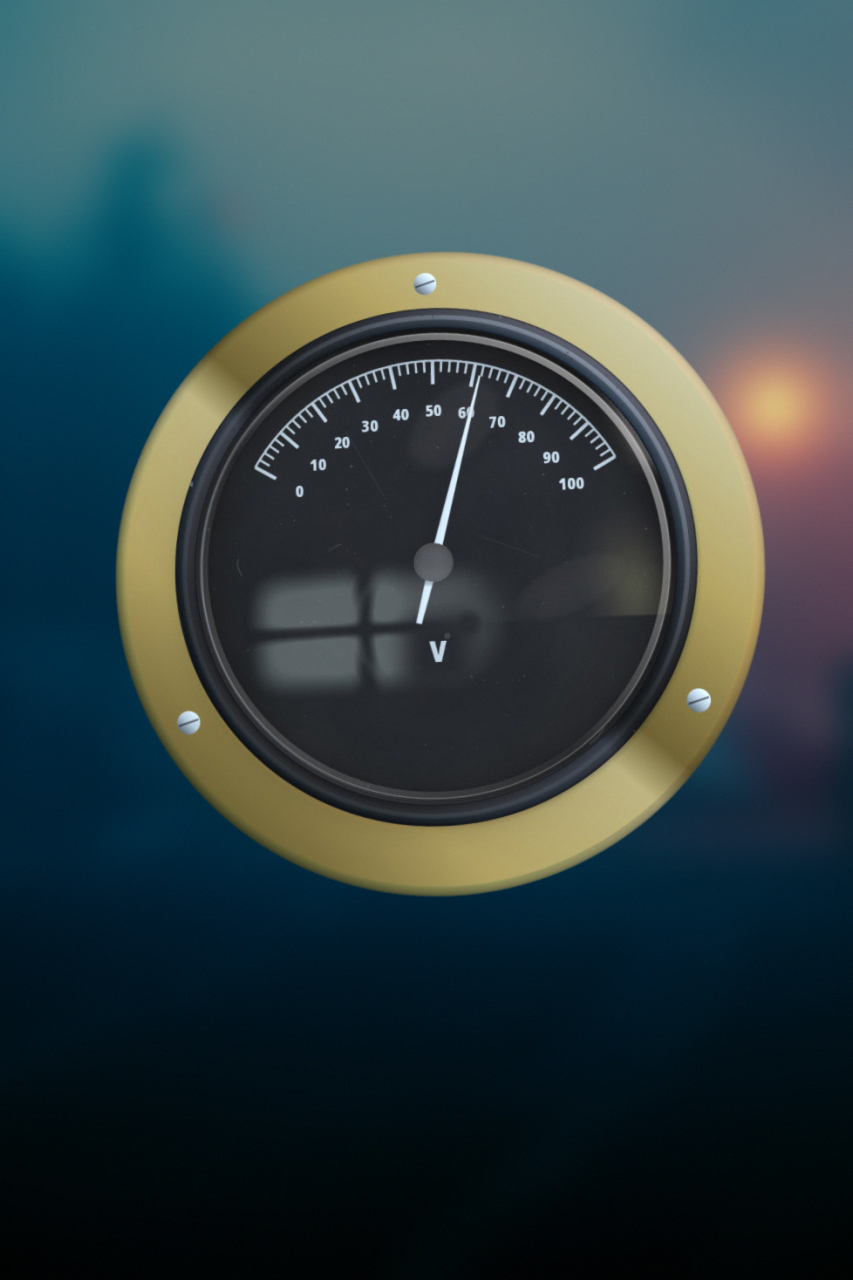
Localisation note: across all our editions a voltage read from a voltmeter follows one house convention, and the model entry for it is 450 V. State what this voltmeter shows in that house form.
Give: 62 V
